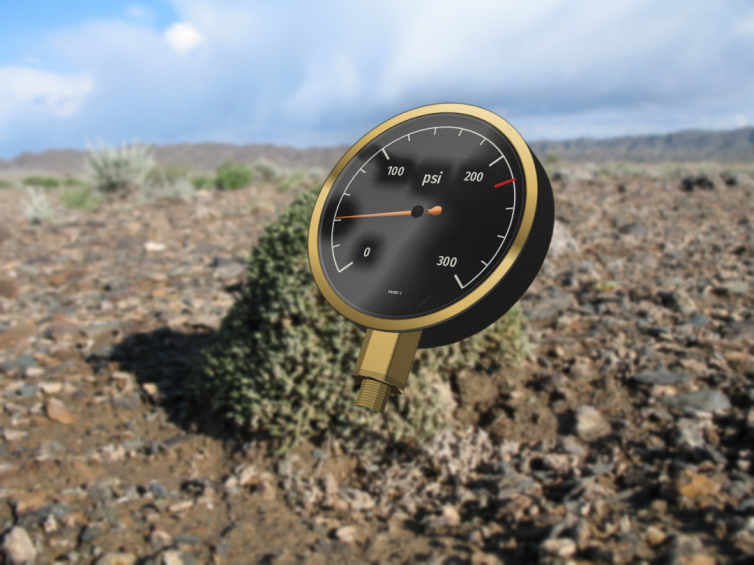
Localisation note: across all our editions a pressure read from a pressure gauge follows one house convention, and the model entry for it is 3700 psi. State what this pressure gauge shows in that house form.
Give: 40 psi
